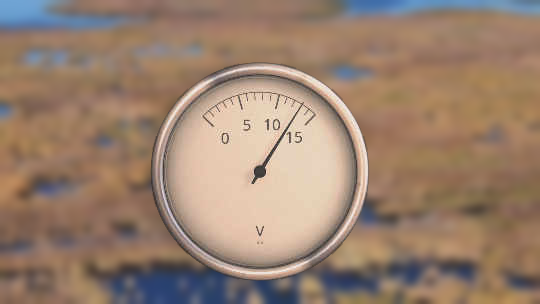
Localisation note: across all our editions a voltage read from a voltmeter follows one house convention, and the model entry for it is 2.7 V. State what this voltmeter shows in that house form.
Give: 13 V
